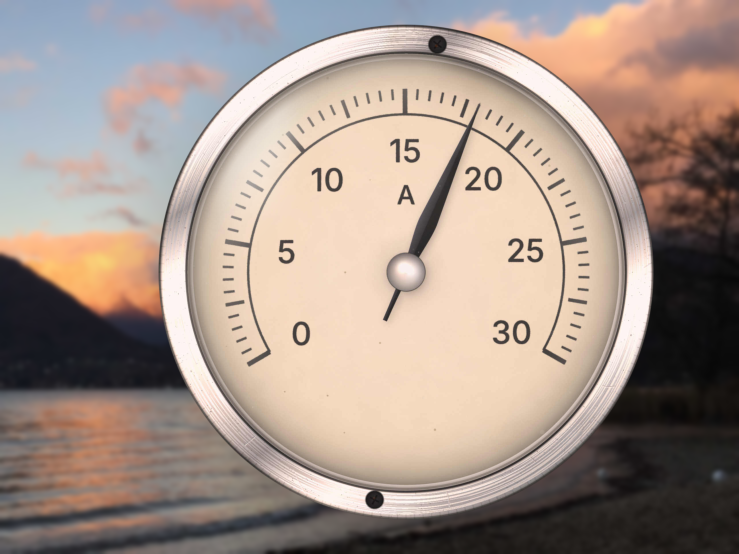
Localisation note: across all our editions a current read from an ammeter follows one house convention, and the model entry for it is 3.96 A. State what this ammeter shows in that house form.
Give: 18 A
